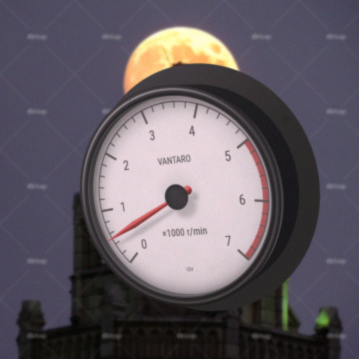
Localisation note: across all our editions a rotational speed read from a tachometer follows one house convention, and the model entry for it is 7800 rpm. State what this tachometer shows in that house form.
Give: 500 rpm
